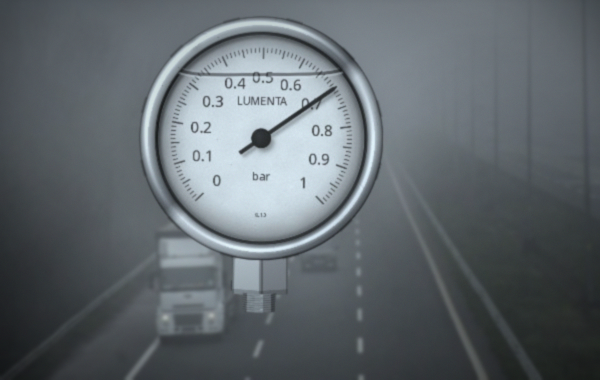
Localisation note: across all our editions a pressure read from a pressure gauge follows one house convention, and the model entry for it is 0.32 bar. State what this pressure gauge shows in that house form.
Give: 0.7 bar
